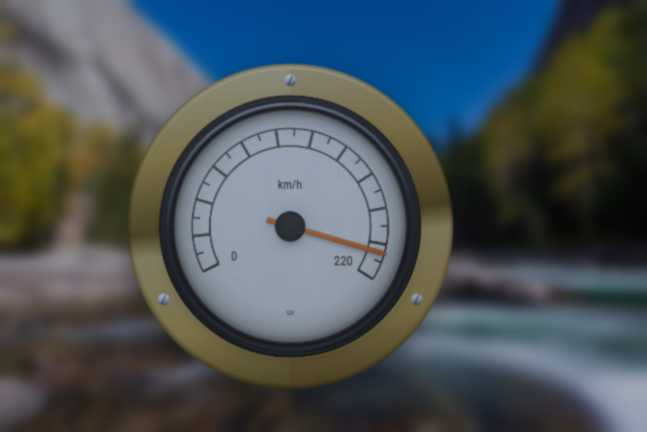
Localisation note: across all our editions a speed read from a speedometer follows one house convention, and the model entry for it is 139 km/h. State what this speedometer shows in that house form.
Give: 205 km/h
